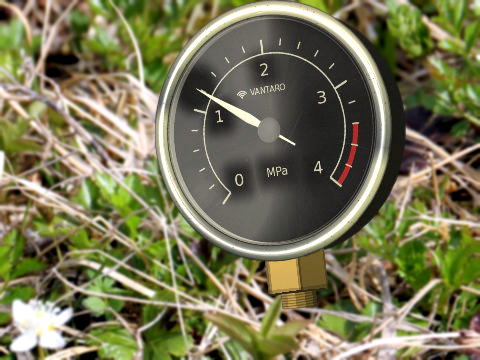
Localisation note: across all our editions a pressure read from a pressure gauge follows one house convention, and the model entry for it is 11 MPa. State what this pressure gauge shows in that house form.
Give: 1.2 MPa
